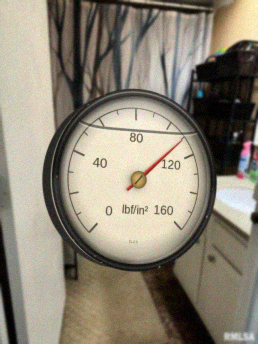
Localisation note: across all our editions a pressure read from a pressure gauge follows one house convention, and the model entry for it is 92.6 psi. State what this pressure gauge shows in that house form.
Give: 110 psi
